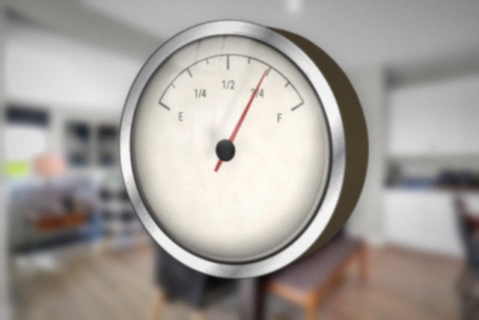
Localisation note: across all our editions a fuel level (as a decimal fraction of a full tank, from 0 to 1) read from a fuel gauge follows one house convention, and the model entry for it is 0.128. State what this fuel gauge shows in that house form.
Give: 0.75
